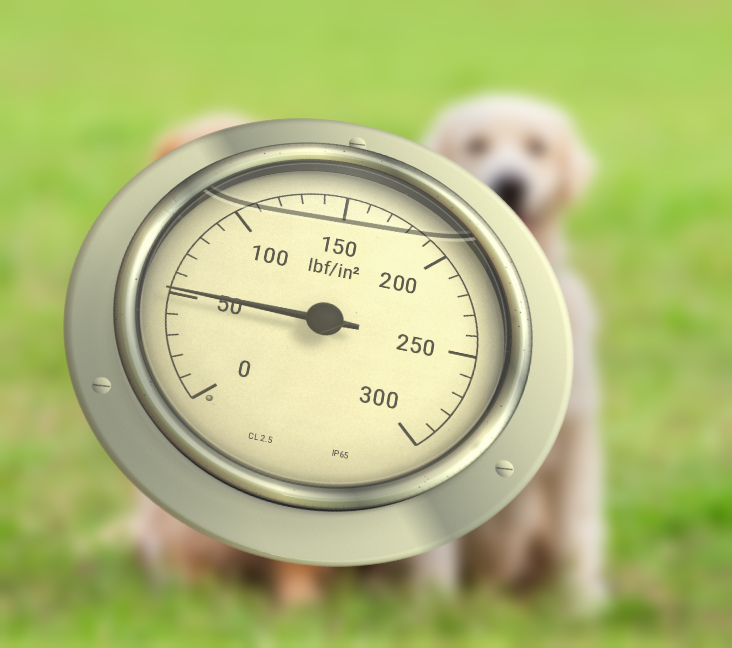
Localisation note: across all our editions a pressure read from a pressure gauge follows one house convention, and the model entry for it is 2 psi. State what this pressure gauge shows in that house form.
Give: 50 psi
